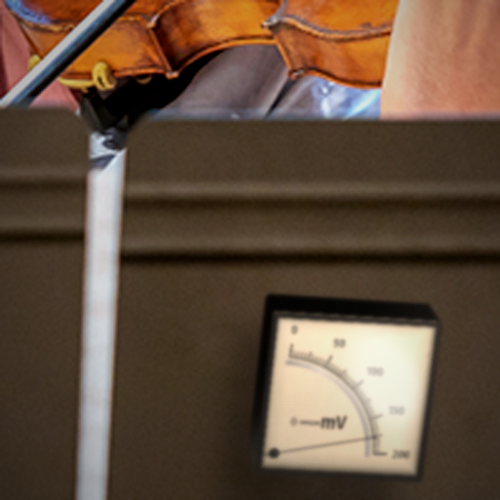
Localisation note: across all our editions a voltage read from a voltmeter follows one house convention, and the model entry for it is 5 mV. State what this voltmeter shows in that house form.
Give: 175 mV
